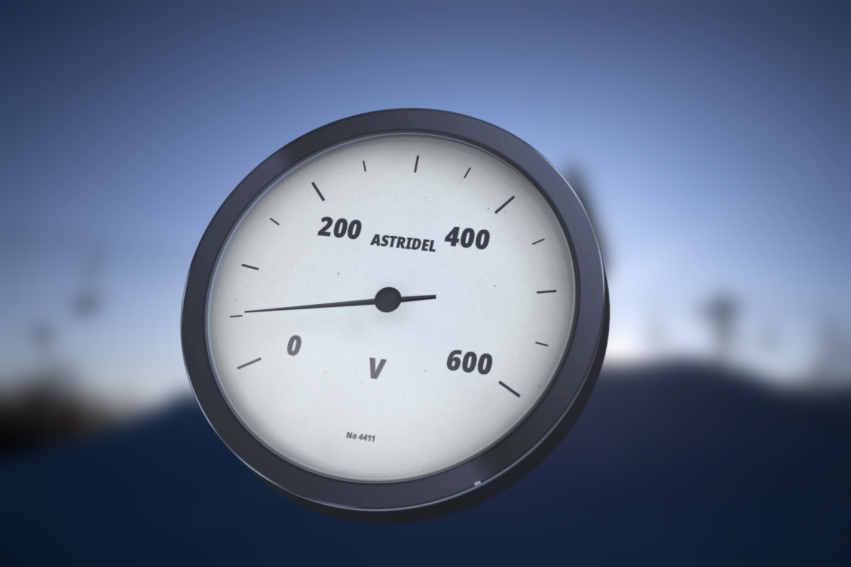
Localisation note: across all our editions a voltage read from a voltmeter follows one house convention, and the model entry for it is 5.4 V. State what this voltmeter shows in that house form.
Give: 50 V
